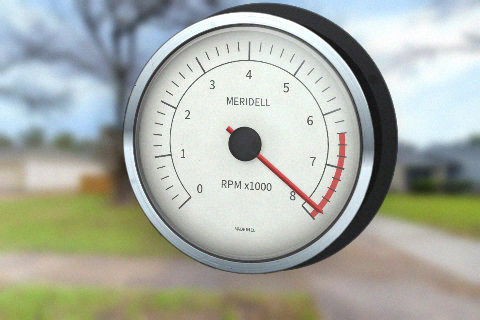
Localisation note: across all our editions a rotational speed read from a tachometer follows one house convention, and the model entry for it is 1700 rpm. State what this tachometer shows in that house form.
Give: 7800 rpm
